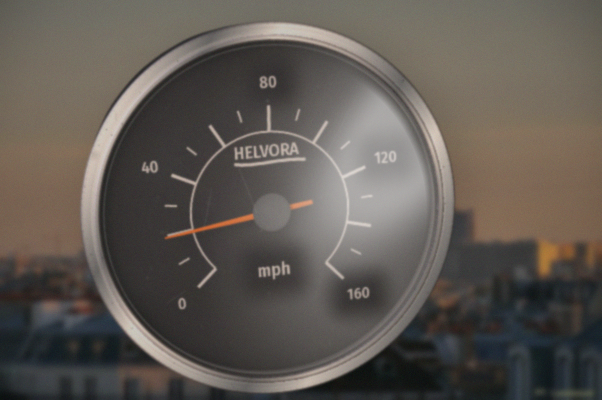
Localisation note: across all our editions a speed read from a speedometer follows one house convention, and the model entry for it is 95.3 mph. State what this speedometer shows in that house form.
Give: 20 mph
